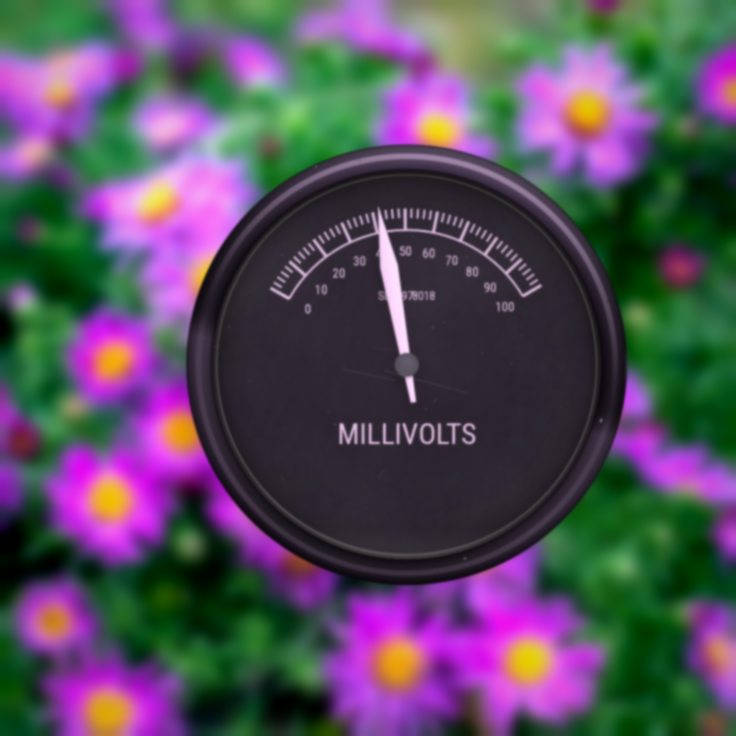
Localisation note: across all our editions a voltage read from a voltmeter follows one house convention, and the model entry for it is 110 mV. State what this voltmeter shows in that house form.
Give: 42 mV
